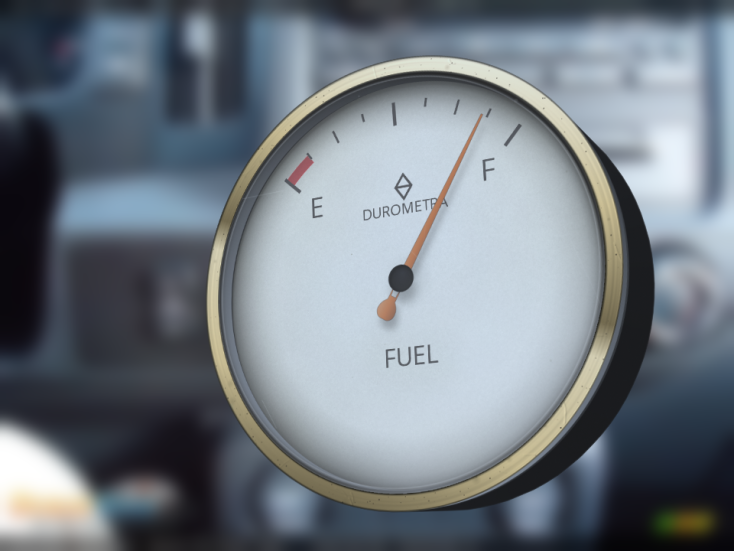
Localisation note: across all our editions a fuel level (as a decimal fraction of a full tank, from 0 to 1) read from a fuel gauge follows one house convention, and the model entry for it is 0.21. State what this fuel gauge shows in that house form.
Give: 0.875
